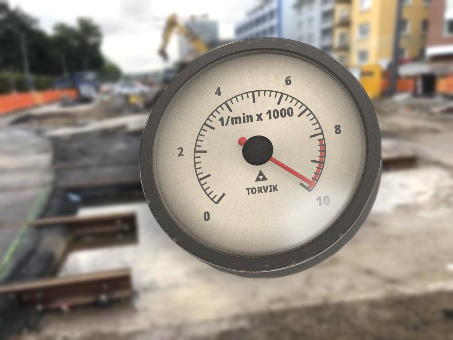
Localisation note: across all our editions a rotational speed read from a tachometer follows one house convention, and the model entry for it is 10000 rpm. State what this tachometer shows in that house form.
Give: 9800 rpm
